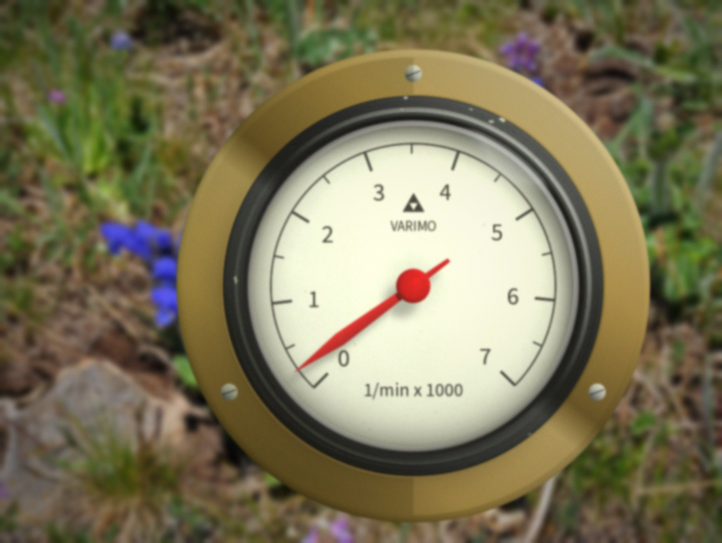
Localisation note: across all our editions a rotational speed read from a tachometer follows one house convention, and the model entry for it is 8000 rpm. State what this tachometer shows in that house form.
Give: 250 rpm
